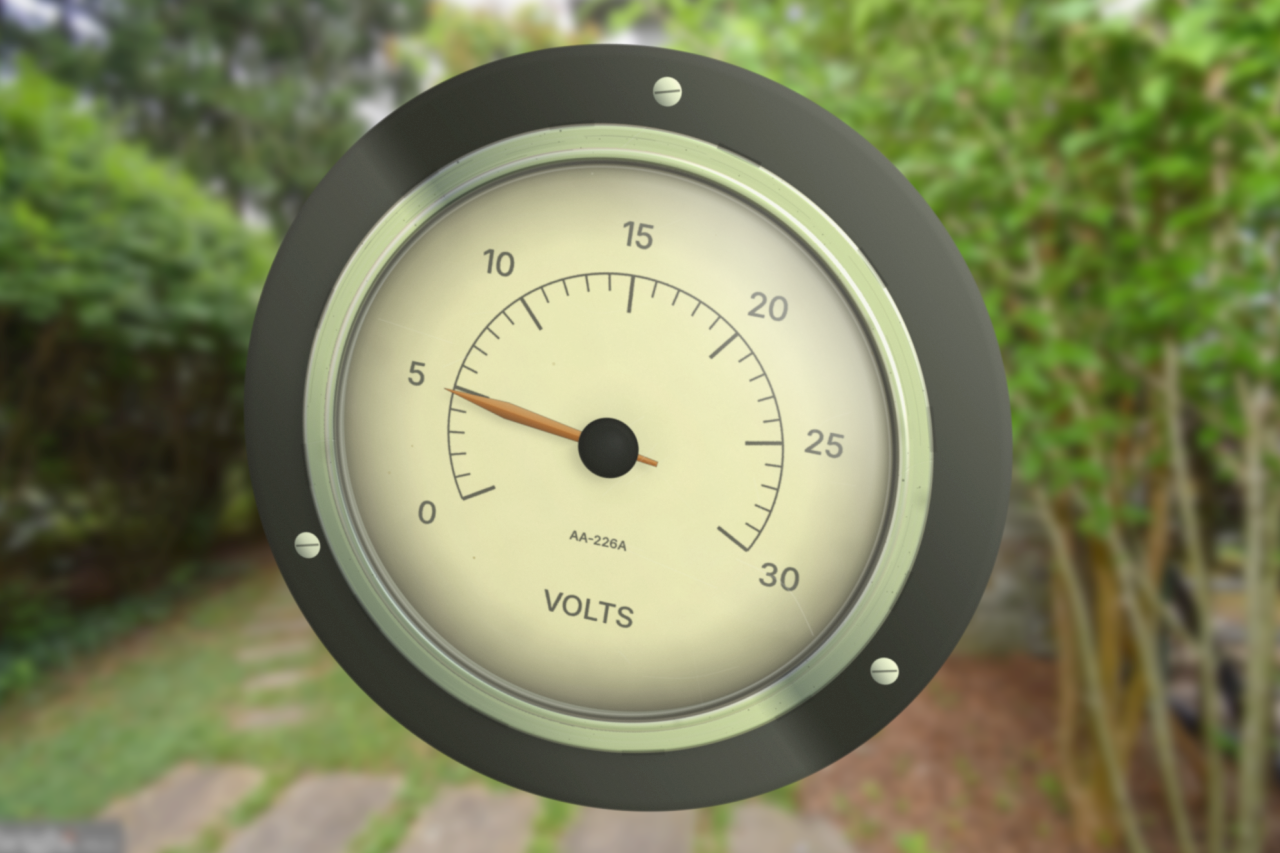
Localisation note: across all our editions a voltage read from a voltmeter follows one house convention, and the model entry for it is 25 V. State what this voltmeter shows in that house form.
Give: 5 V
